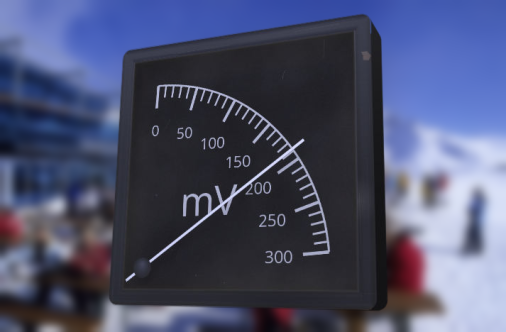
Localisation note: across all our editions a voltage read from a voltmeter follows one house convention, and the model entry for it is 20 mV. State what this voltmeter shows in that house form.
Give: 190 mV
